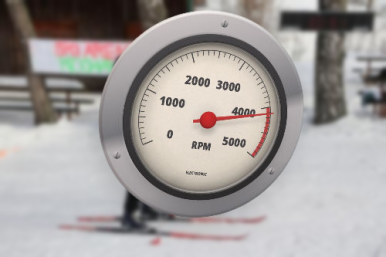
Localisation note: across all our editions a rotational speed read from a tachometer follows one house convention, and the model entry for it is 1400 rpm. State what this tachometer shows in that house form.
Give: 4100 rpm
